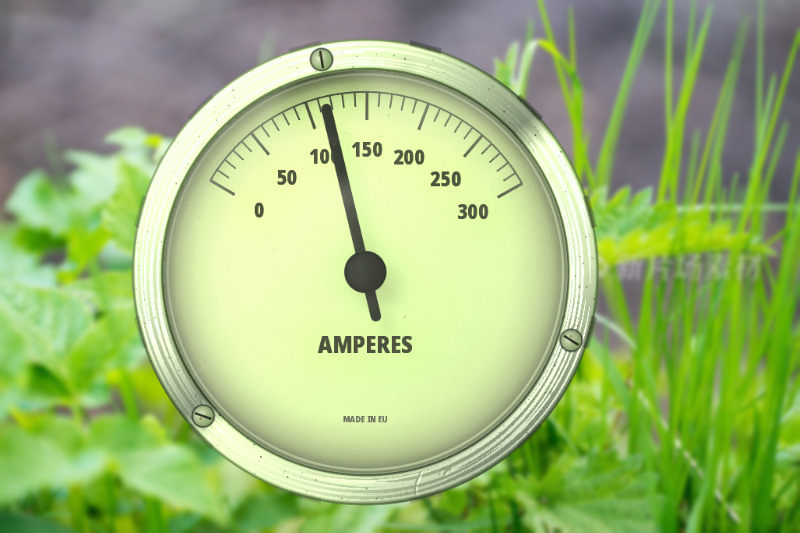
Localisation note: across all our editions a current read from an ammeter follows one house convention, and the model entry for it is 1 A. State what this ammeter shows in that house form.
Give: 115 A
